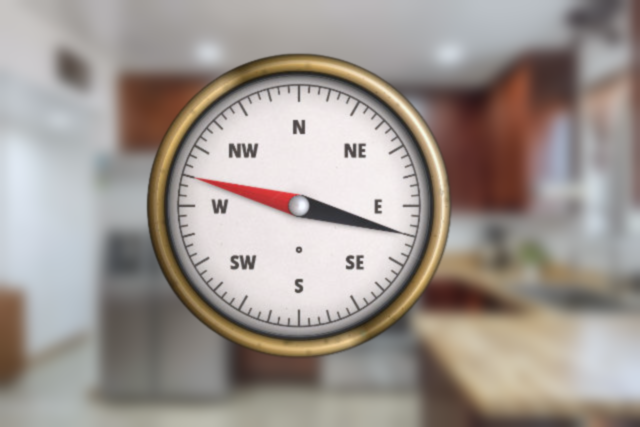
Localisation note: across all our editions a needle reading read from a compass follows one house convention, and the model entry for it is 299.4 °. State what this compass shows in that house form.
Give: 285 °
